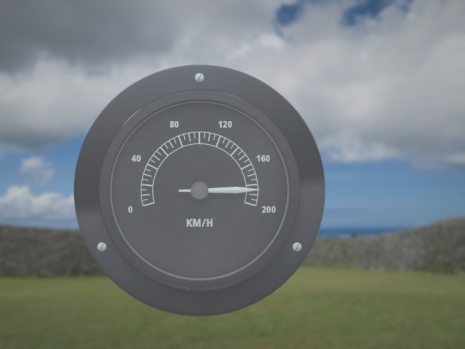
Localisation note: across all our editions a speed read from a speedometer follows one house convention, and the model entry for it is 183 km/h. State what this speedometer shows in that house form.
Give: 185 km/h
